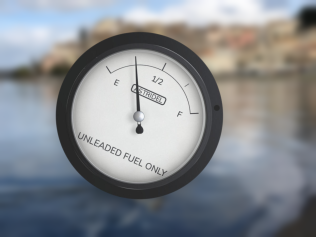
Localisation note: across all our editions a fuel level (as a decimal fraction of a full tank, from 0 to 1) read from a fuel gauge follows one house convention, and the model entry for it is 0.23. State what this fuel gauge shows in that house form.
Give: 0.25
